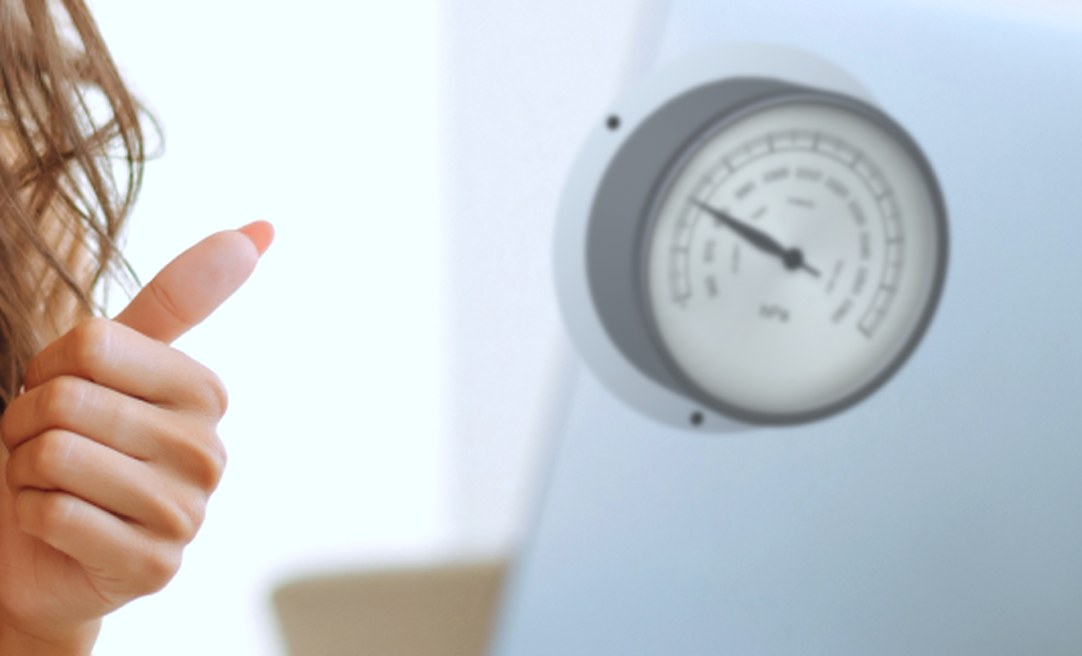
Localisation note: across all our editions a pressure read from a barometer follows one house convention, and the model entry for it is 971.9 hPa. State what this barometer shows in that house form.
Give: 980 hPa
